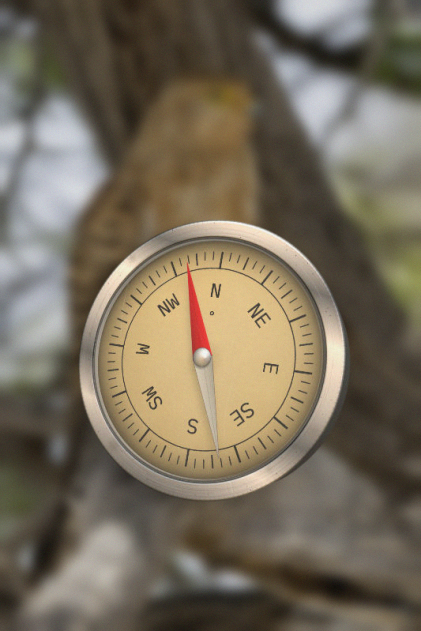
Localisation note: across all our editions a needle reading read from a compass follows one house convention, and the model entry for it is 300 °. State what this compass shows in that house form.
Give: 340 °
